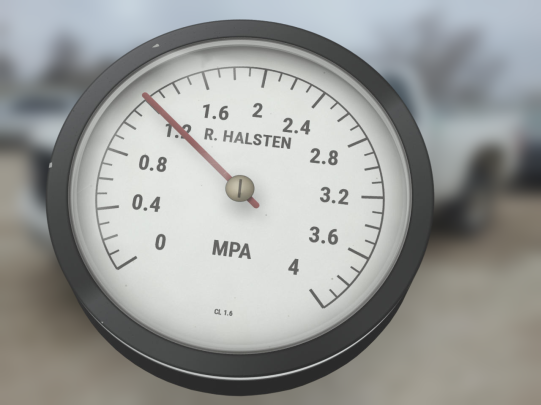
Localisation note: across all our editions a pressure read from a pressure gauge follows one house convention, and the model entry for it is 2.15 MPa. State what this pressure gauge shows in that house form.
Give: 1.2 MPa
